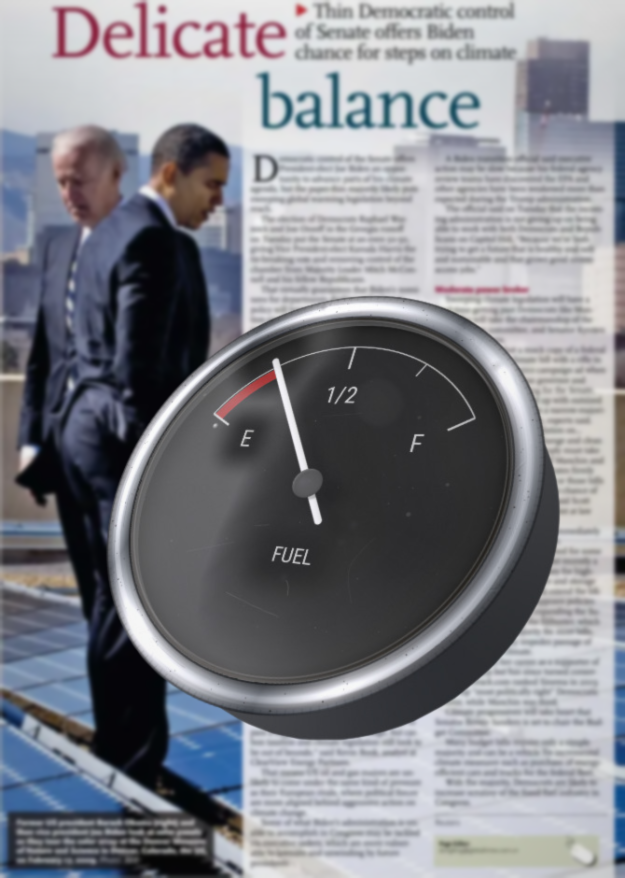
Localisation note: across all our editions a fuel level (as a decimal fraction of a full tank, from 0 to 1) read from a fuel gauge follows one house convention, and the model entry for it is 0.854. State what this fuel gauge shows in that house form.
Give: 0.25
